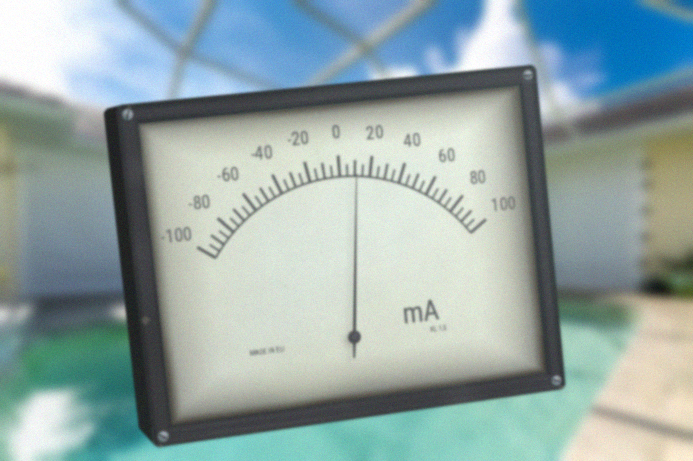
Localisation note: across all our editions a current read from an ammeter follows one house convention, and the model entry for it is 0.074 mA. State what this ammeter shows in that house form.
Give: 10 mA
